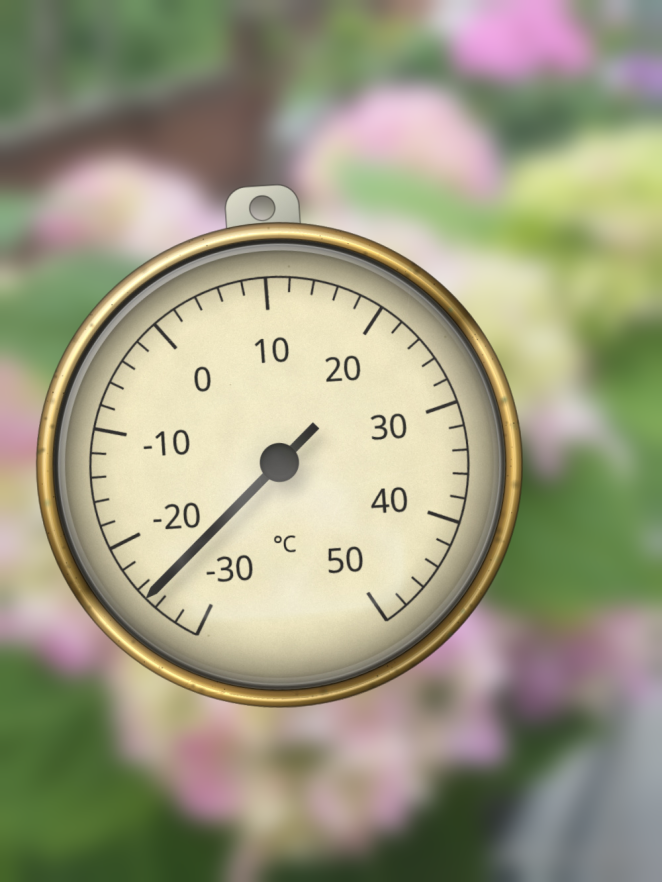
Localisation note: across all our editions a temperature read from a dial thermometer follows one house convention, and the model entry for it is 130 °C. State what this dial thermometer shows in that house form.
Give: -25 °C
